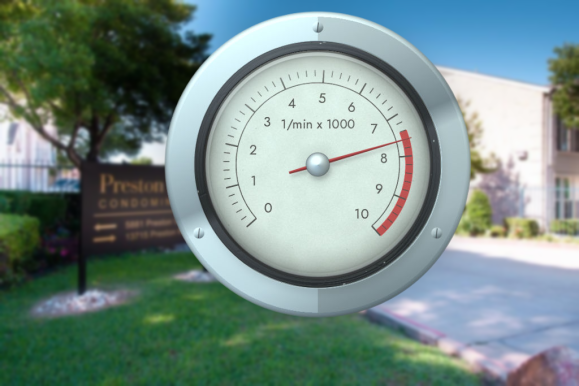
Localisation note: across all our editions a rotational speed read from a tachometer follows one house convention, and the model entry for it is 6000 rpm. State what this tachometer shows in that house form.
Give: 7600 rpm
